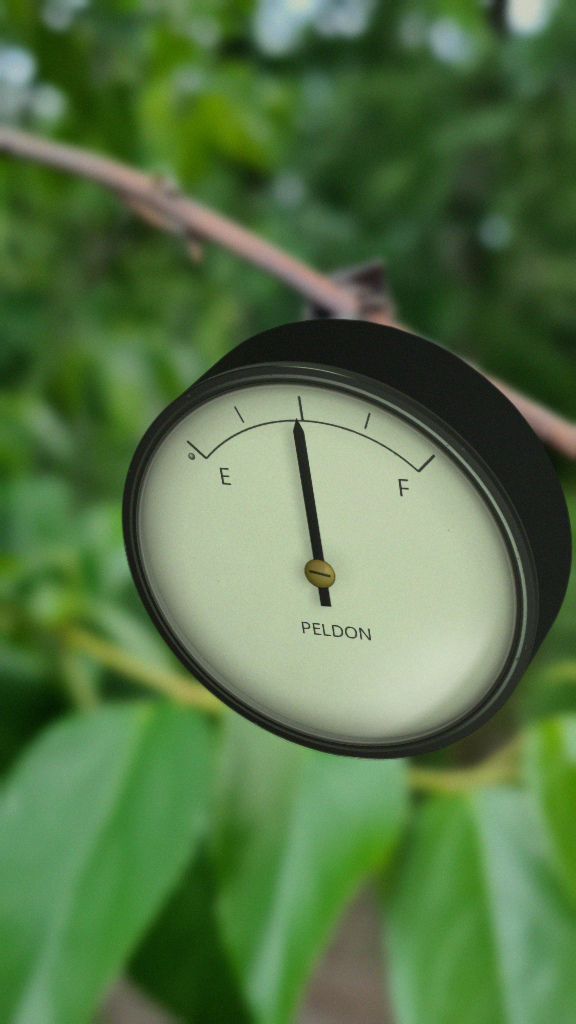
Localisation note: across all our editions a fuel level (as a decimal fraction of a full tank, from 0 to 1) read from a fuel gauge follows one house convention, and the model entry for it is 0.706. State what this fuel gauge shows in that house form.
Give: 0.5
